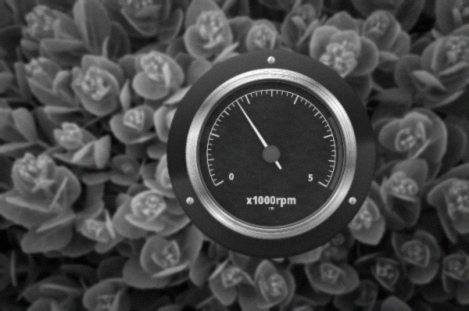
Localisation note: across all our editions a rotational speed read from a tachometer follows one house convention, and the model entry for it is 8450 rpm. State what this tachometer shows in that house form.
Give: 1800 rpm
